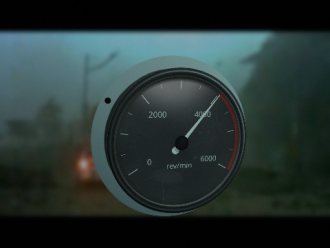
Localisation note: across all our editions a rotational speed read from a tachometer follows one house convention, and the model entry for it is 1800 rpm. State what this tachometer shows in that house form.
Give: 4000 rpm
